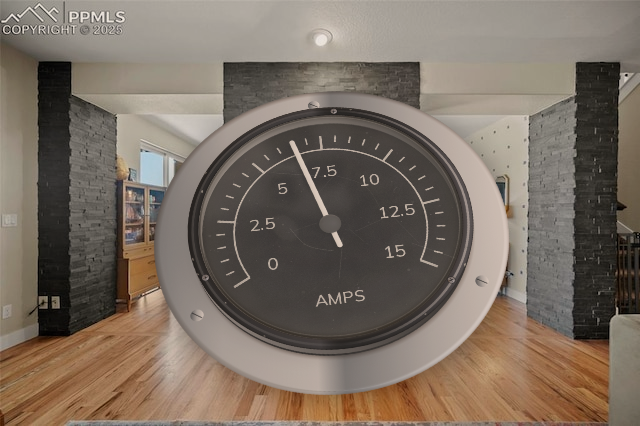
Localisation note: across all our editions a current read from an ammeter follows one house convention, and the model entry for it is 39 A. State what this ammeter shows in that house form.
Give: 6.5 A
